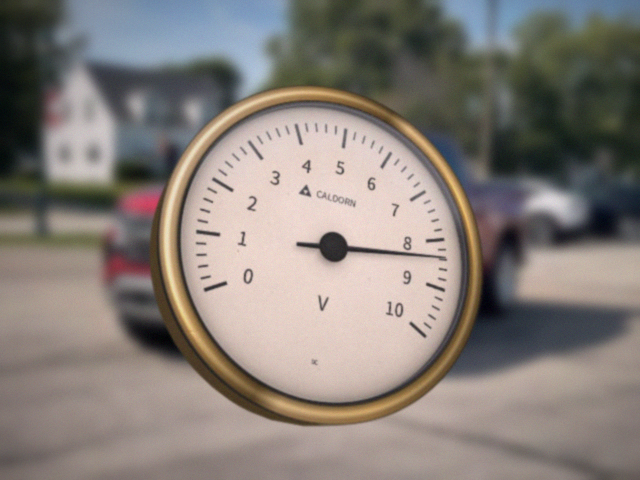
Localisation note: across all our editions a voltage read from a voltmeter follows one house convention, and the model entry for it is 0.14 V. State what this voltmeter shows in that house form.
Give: 8.4 V
